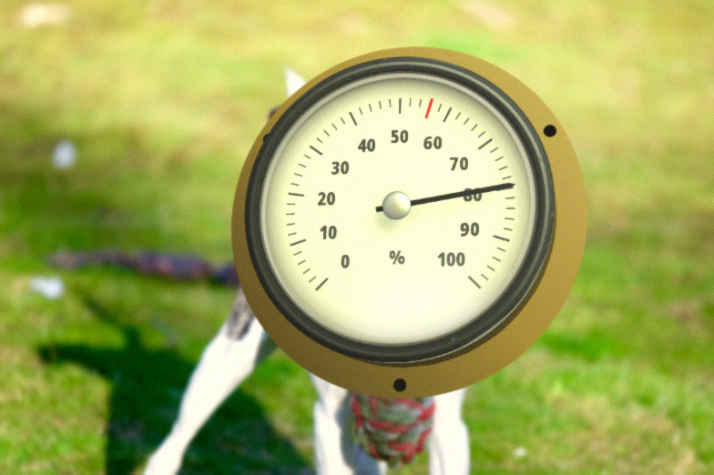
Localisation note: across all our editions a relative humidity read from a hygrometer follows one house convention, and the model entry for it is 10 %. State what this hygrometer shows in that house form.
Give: 80 %
